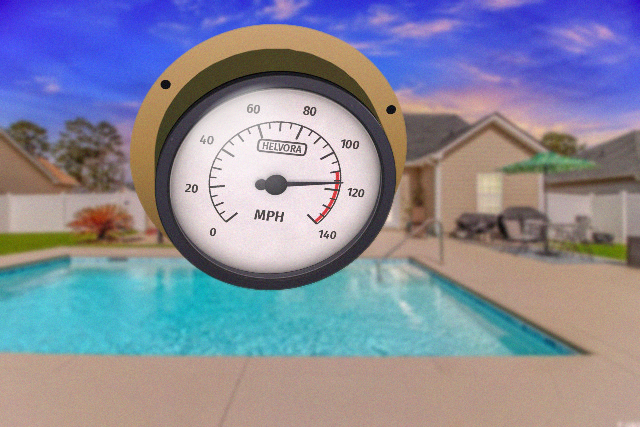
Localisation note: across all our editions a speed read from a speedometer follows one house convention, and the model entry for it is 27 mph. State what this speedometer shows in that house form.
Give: 115 mph
